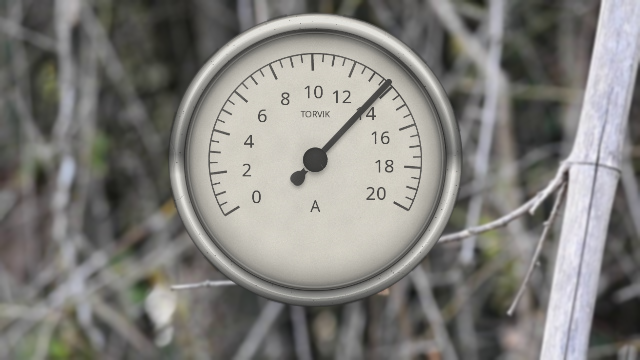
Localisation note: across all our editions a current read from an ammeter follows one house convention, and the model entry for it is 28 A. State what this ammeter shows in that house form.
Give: 13.75 A
